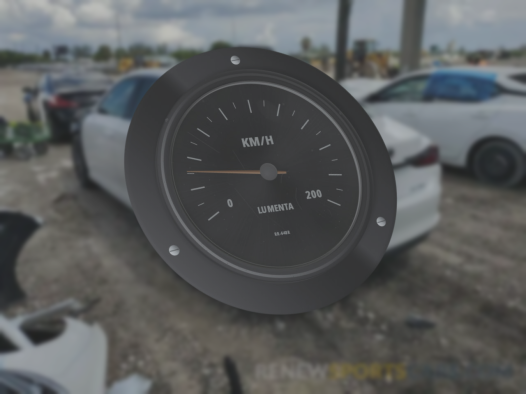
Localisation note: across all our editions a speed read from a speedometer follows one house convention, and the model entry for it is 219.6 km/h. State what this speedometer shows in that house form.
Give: 30 km/h
